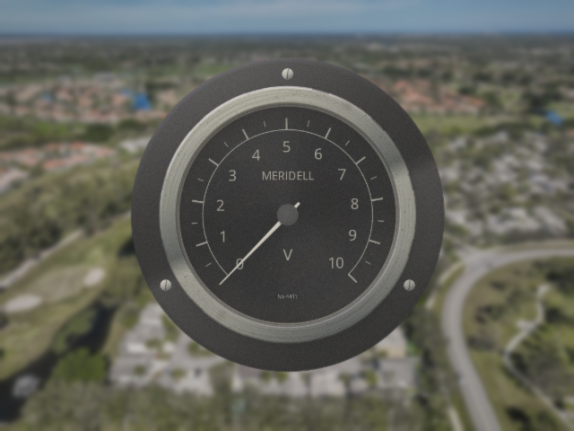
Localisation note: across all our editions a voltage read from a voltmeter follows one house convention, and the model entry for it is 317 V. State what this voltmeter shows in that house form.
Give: 0 V
